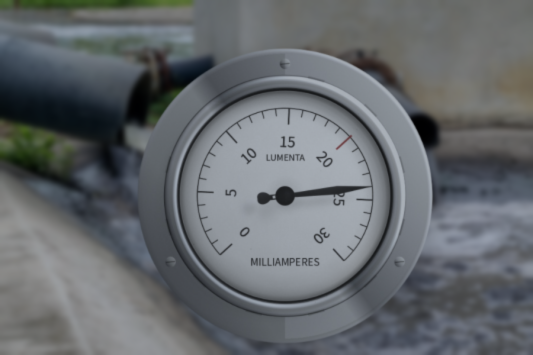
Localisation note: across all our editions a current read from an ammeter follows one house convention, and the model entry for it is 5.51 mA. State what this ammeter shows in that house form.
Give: 24 mA
